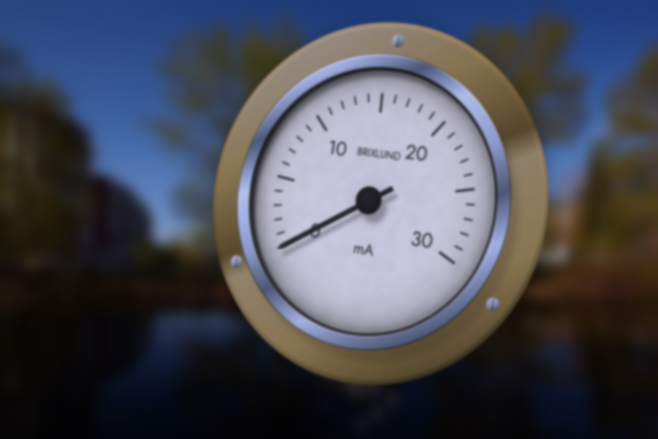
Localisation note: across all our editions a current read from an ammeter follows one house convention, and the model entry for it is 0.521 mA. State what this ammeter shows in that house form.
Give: 0 mA
